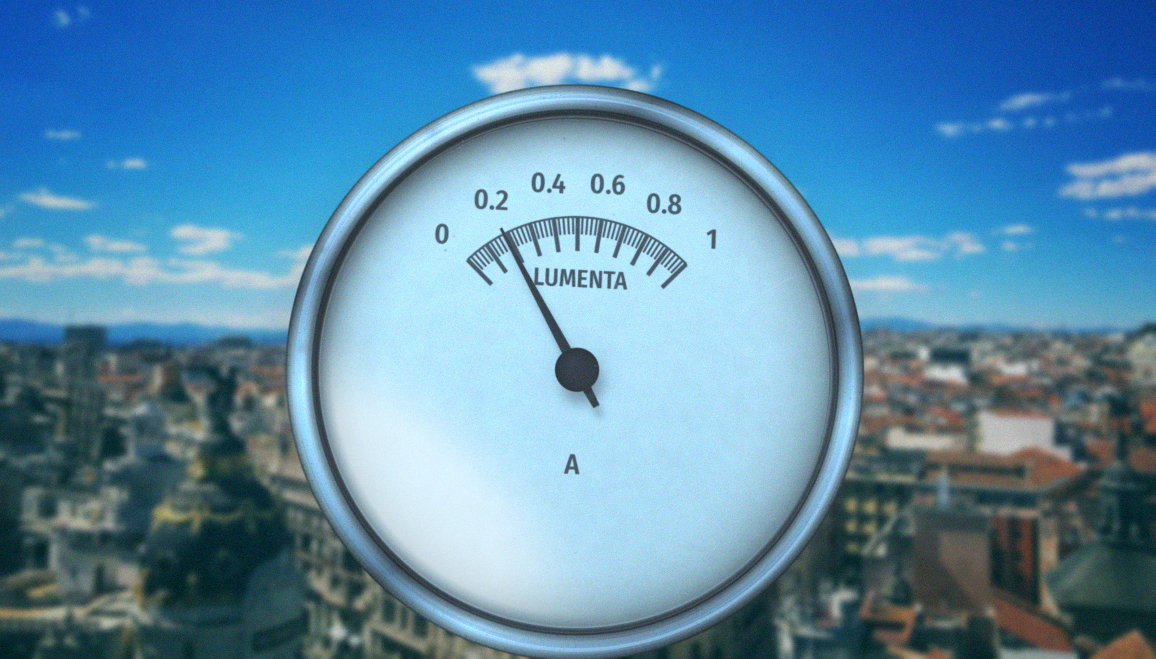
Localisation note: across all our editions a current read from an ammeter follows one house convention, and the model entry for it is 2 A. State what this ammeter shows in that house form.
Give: 0.18 A
